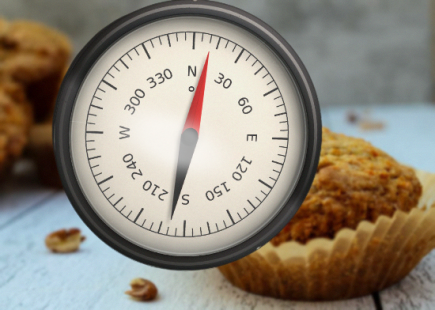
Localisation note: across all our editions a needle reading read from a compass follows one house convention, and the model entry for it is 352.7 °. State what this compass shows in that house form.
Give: 10 °
